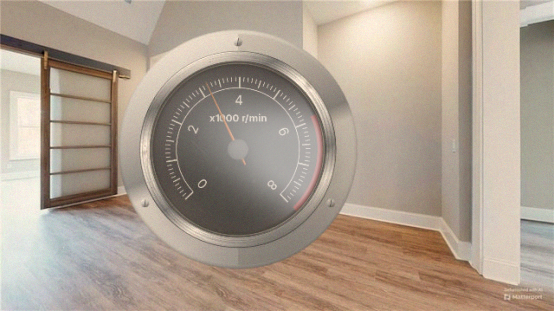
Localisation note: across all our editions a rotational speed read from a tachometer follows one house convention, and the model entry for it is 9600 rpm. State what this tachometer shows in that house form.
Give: 3200 rpm
